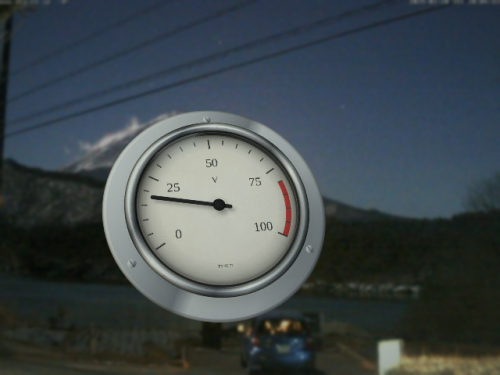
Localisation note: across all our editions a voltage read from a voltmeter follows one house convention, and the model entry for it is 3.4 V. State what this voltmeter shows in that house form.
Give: 17.5 V
